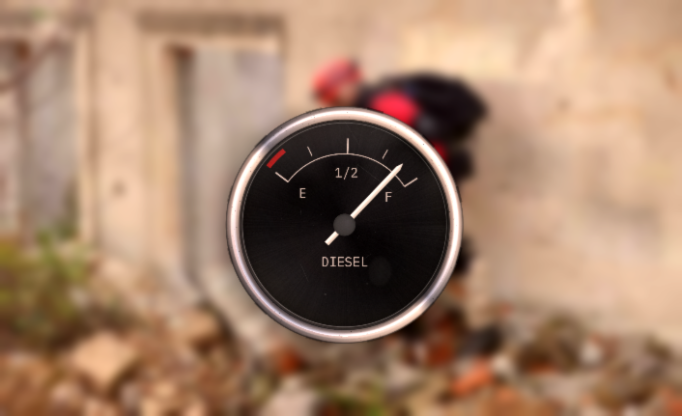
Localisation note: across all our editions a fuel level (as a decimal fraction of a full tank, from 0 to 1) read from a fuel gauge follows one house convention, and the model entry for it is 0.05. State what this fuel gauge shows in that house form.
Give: 0.875
